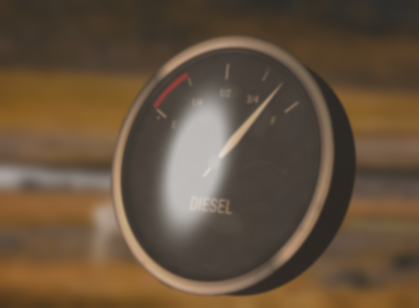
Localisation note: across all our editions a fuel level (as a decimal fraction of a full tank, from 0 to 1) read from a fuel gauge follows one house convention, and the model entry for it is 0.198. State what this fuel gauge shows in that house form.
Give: 0.875
